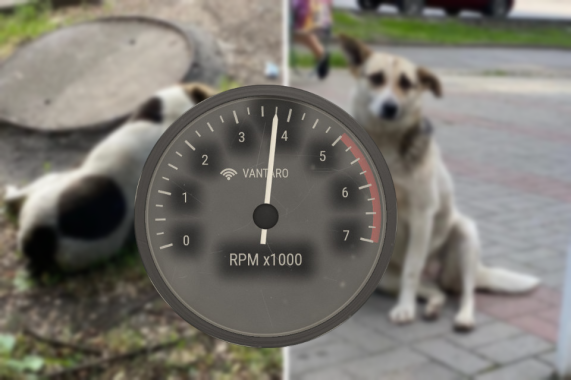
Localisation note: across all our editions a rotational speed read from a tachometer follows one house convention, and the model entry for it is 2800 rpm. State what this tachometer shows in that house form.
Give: 3750 rpm
